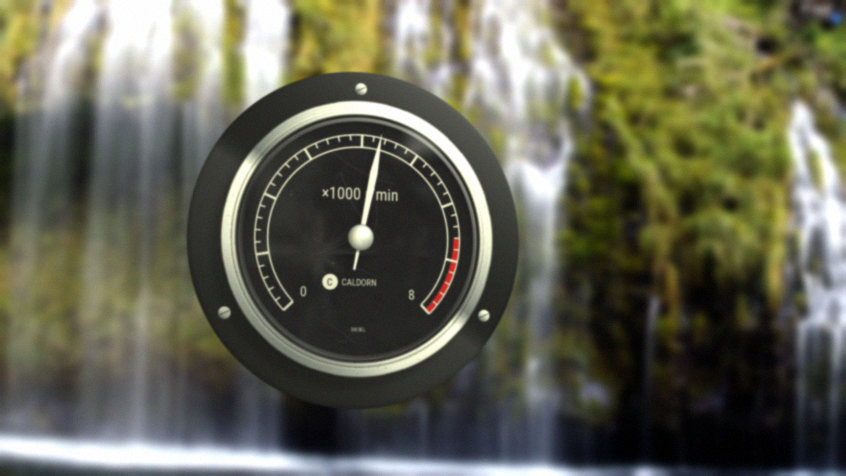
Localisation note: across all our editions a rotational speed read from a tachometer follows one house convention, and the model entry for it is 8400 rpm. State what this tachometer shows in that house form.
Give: 4300 rpm
